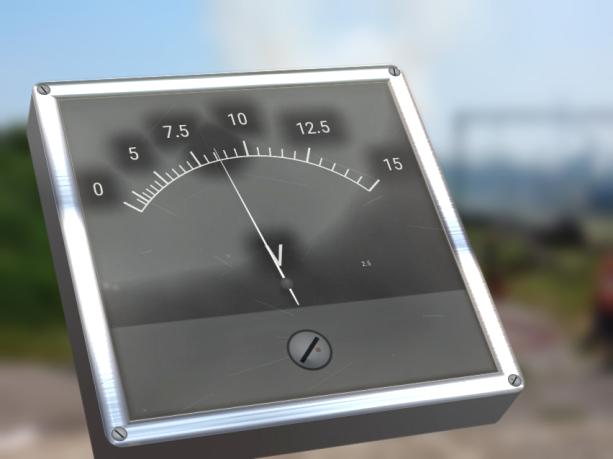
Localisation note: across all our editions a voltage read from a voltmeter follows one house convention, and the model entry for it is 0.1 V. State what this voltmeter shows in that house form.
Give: 8.5 V
